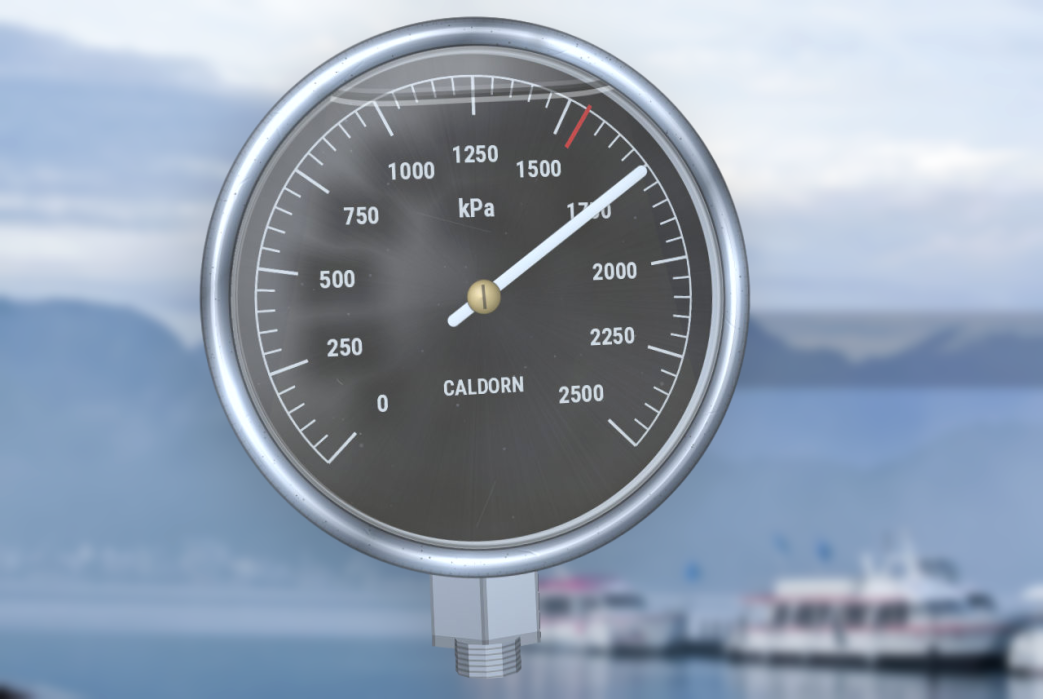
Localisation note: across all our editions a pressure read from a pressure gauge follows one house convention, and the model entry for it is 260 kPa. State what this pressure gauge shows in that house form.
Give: 1750 kPa
